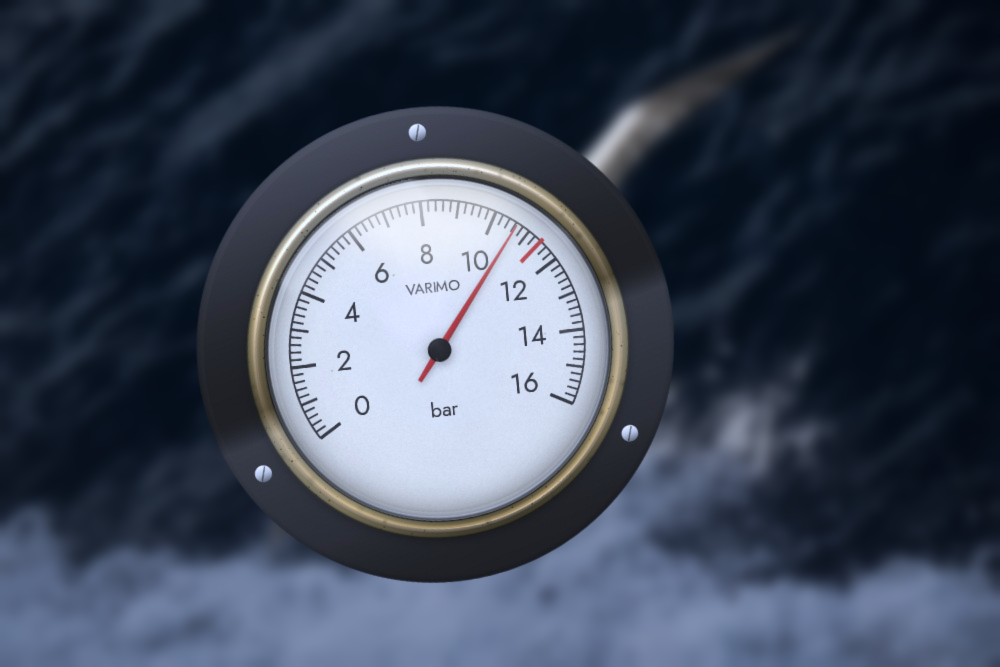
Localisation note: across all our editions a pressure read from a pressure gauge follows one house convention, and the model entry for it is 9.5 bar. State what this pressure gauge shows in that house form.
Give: 10.6 bar
